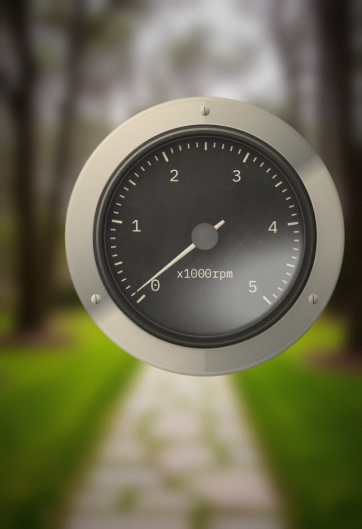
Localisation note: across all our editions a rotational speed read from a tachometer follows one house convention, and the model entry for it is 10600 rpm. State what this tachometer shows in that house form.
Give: 100 rpm
